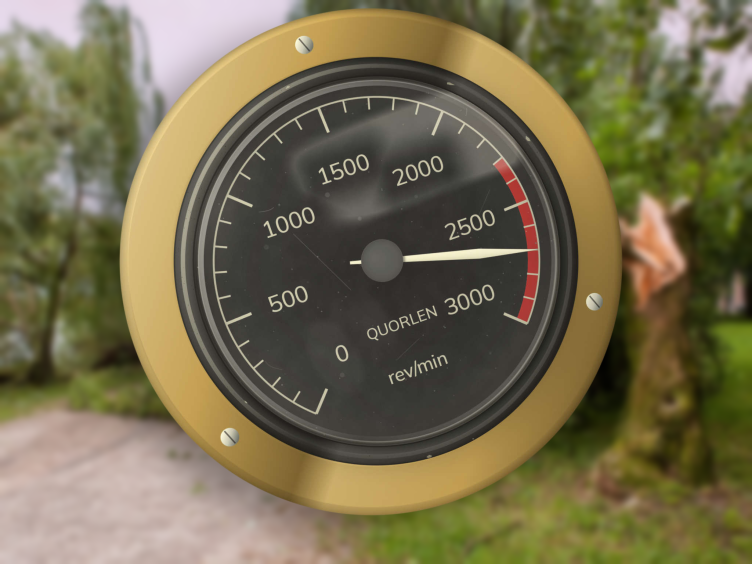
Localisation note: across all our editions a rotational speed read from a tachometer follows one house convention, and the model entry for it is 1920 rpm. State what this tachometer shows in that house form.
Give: 2700 rpm
